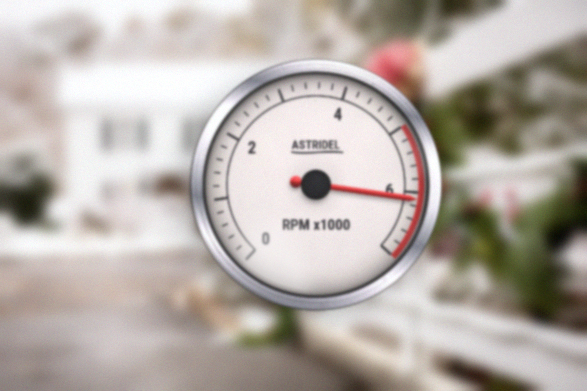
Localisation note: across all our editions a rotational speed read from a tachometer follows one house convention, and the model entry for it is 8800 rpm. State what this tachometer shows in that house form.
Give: 6100 rpm
